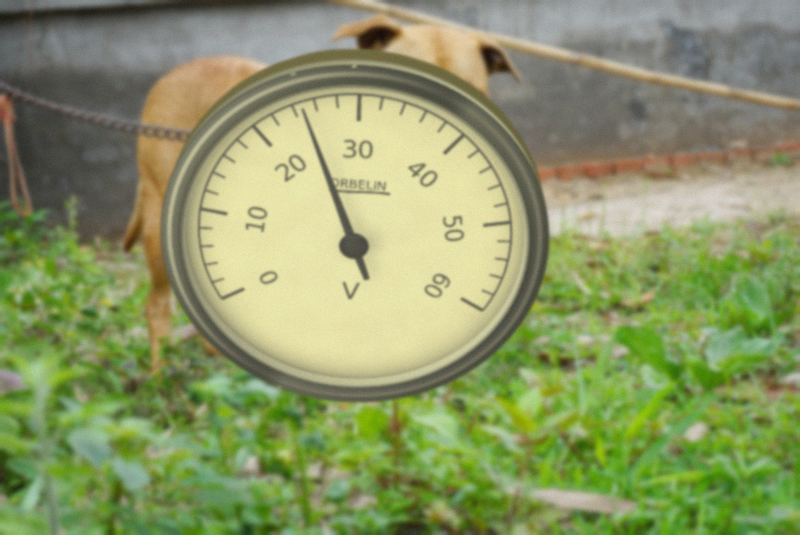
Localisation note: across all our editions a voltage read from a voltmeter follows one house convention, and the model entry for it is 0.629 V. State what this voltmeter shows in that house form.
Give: 25 V
